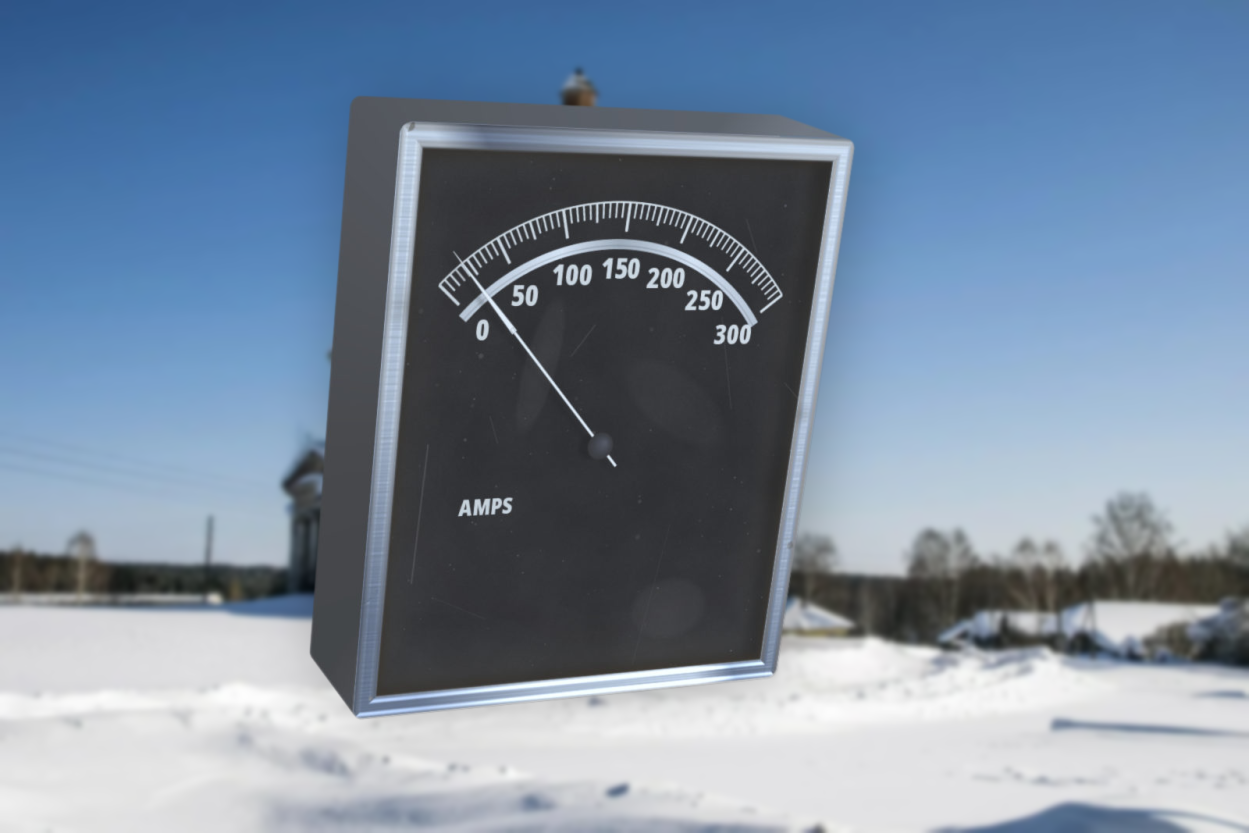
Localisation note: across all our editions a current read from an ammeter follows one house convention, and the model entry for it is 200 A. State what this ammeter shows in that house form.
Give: 20 A
